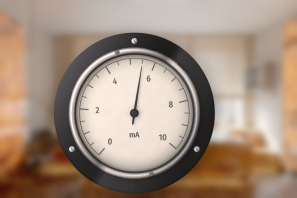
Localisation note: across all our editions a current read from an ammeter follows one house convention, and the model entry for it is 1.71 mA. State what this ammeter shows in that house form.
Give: 5.5 mA
